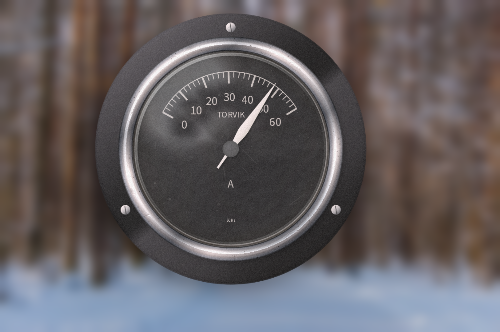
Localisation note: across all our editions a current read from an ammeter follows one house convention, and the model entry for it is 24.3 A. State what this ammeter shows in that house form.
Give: 48 A
